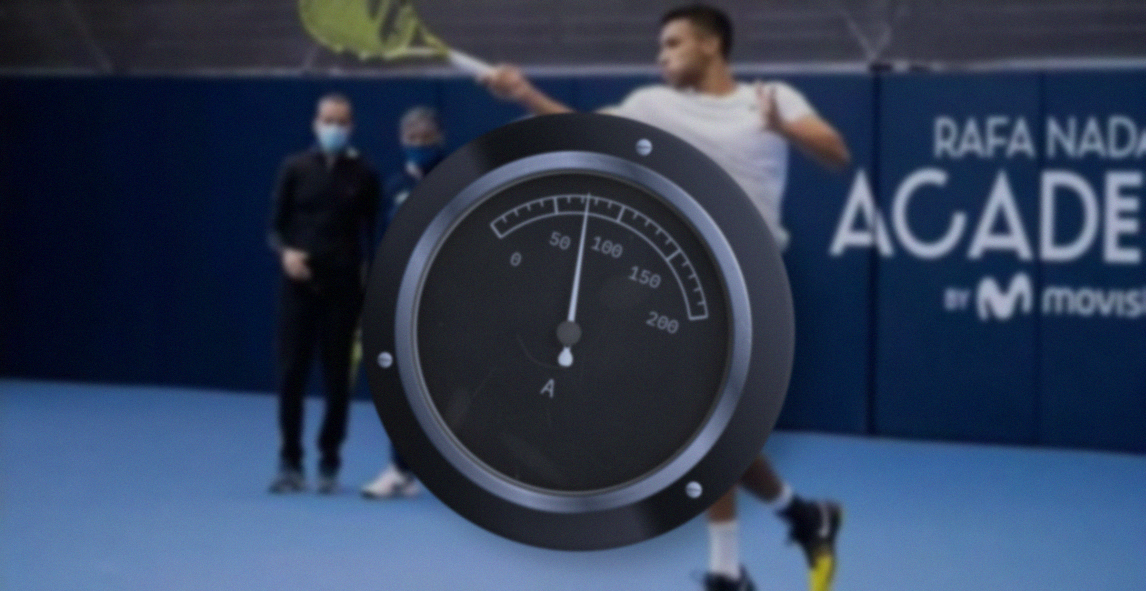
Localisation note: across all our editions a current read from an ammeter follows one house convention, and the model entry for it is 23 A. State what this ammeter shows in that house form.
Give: 75 A
